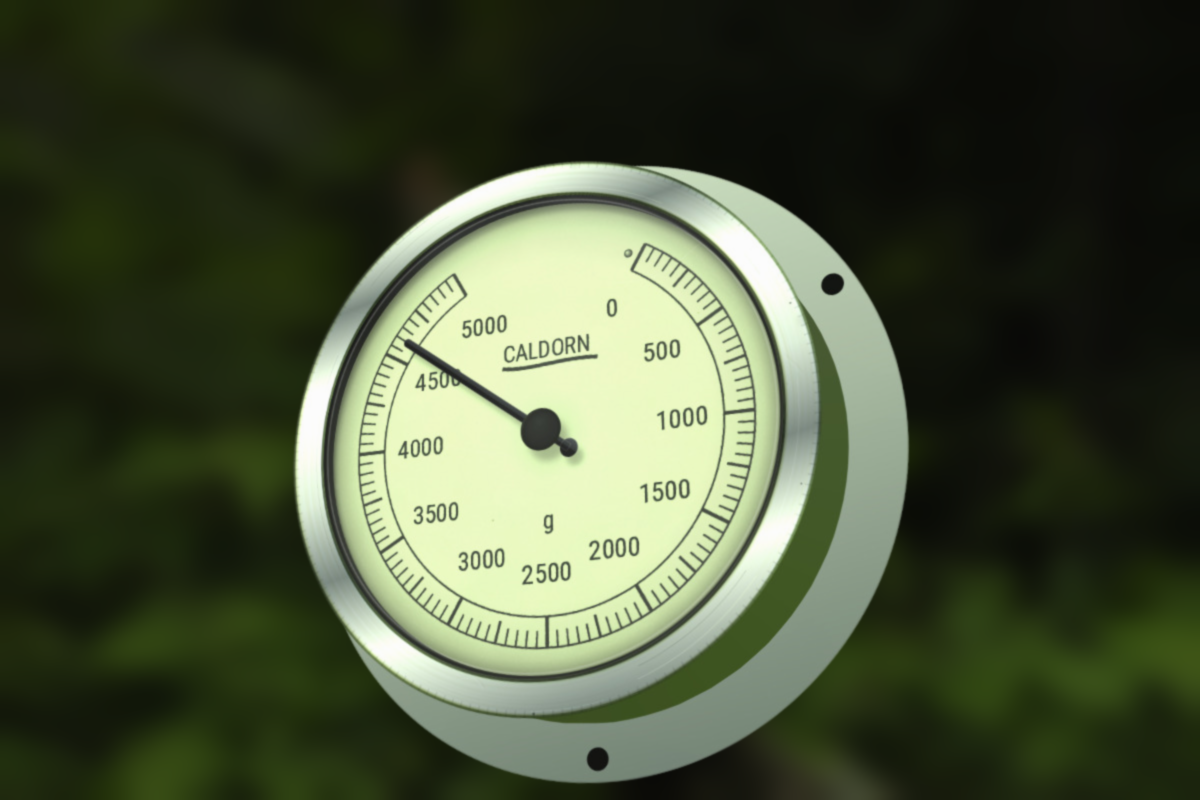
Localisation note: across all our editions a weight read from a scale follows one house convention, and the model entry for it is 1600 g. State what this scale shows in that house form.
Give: 4600 g
